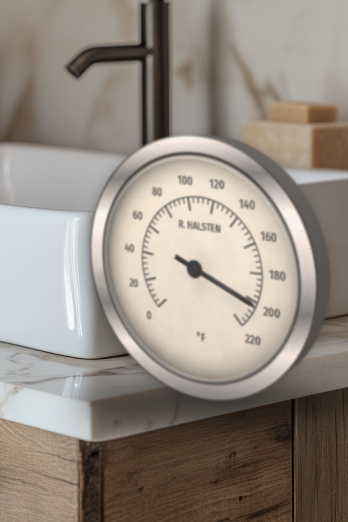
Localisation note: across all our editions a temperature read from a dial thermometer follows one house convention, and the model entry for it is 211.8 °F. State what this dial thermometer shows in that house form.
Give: 200 °F
